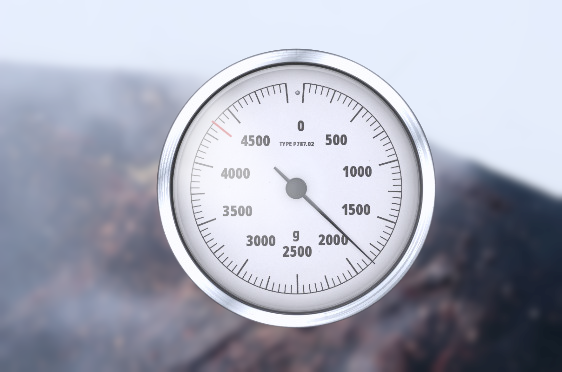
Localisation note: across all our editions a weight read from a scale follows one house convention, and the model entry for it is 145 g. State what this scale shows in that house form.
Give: 1850 g
